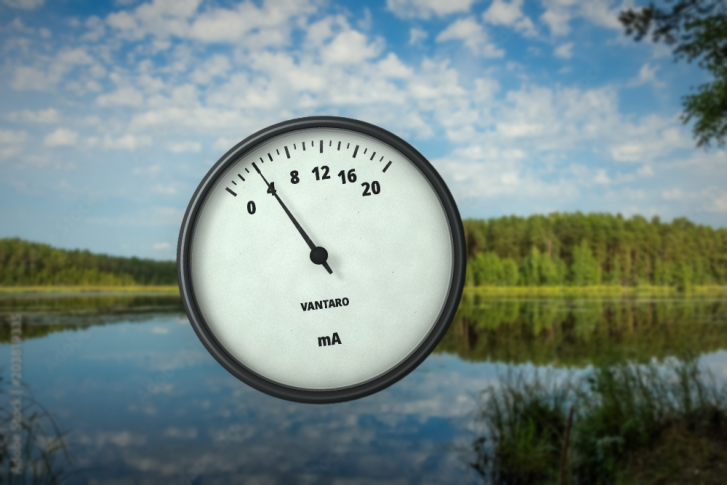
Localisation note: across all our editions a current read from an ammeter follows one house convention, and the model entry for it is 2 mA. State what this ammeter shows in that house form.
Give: 4 mA
